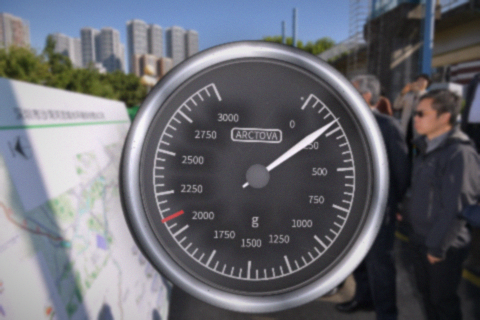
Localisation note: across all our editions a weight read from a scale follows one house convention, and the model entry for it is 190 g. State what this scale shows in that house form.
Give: 200 g
